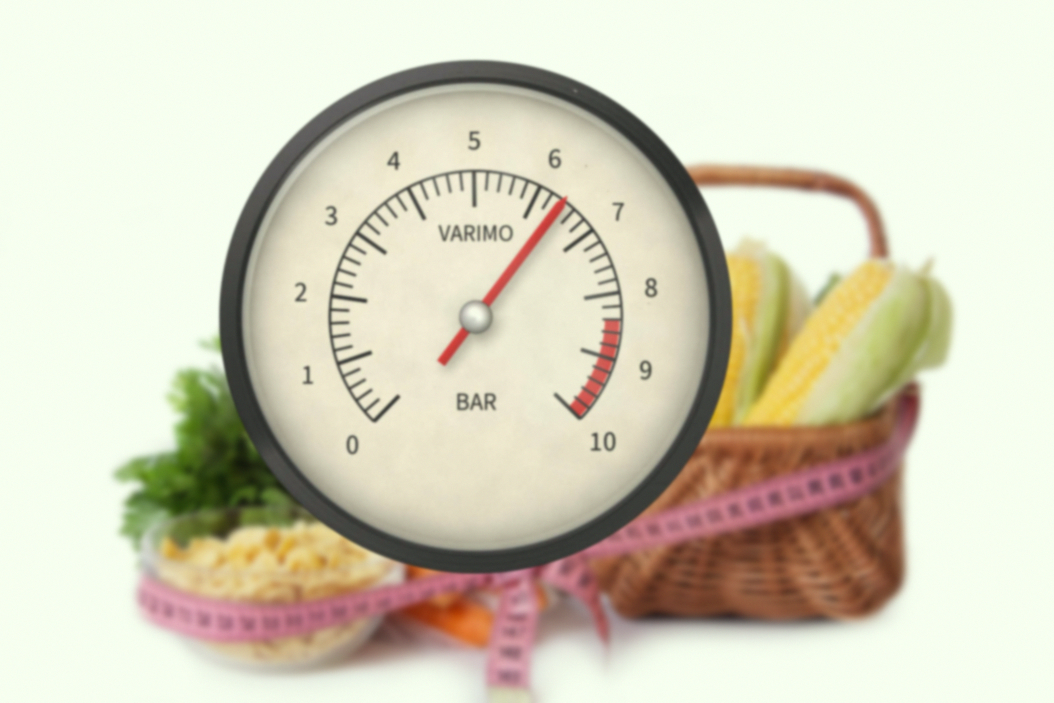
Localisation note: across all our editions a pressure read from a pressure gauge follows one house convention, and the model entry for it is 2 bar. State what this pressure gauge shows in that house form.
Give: 6.4 bar
